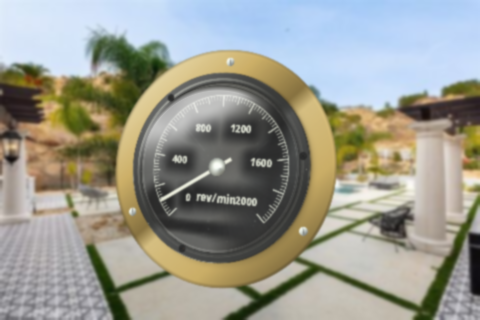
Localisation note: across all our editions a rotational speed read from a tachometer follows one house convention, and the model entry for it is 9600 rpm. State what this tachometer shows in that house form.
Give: 100 rpm
